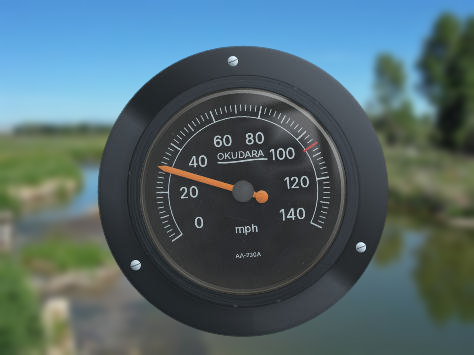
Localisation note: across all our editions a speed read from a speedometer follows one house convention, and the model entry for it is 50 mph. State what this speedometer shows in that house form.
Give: 30 mph
